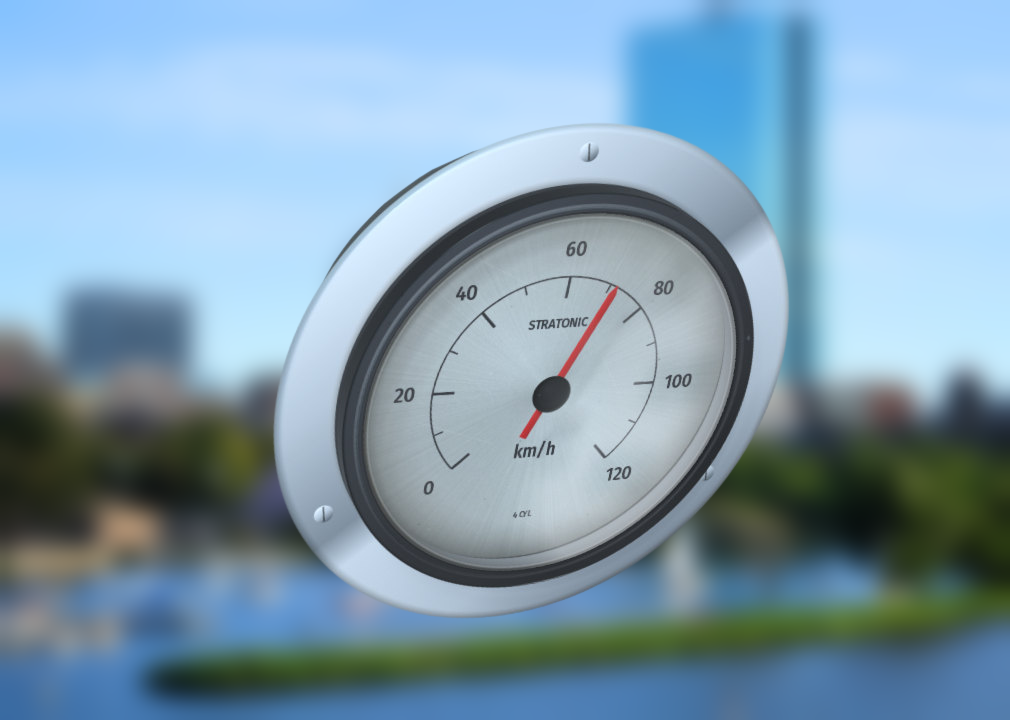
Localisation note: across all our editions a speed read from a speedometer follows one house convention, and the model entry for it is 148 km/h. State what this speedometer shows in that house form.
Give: 70 km/h
